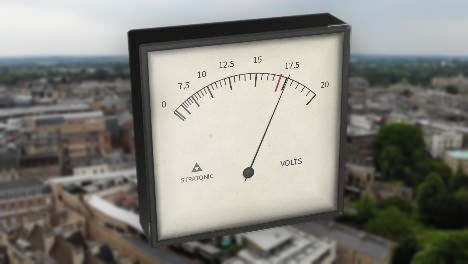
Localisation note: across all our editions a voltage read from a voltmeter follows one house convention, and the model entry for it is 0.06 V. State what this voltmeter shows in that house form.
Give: 17.5 V
